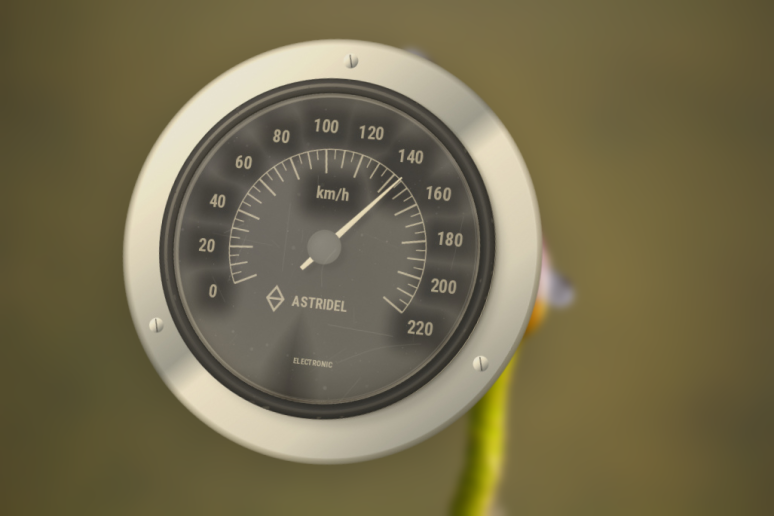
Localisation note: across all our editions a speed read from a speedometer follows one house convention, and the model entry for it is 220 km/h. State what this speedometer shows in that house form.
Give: 145 km/h
